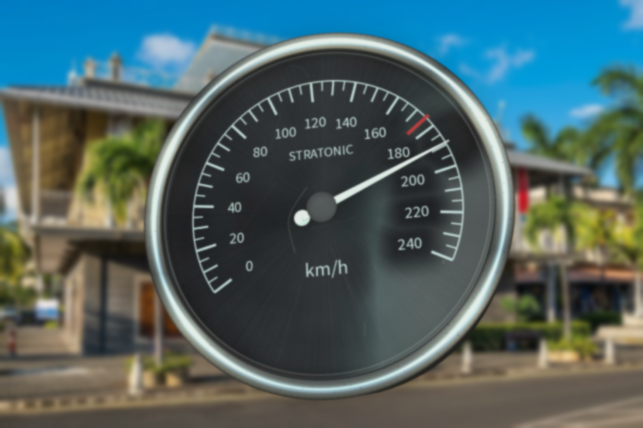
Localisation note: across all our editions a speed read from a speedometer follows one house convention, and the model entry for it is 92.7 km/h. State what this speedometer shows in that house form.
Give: 190 km/h
